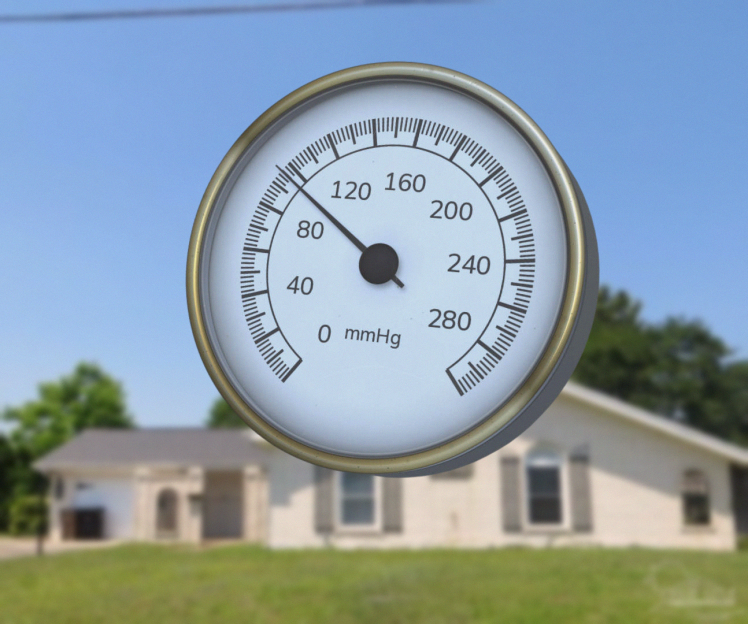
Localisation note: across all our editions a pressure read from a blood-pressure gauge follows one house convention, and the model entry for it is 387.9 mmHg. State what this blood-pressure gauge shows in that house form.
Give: 96 mmHg
